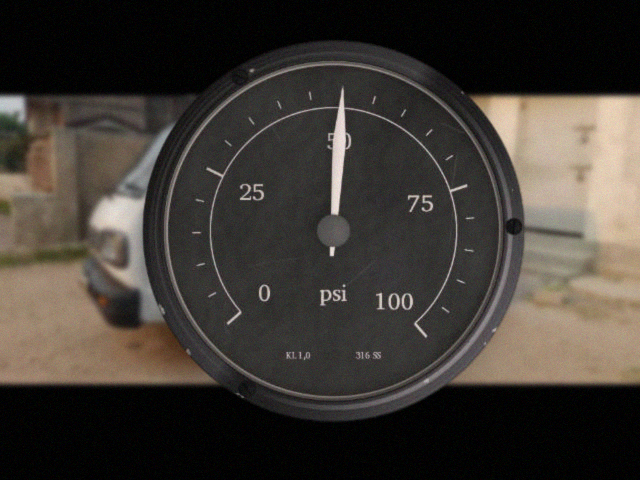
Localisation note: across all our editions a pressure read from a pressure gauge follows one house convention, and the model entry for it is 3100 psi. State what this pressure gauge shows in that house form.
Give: 50 psi
